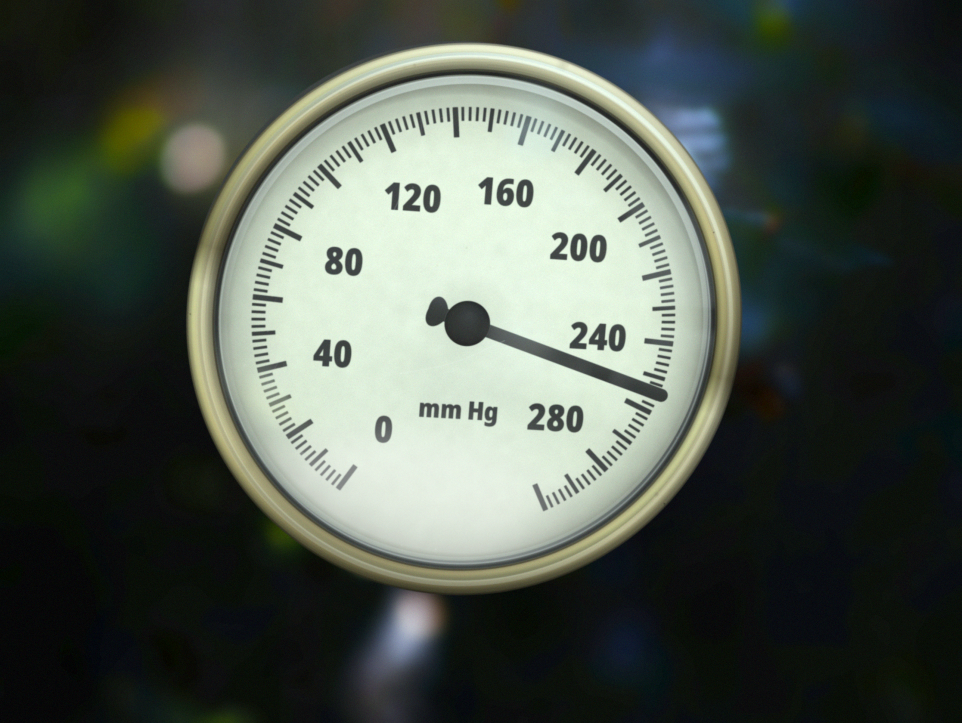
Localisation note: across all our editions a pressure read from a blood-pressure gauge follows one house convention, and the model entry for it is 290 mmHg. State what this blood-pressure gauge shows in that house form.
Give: 254 mmHg
